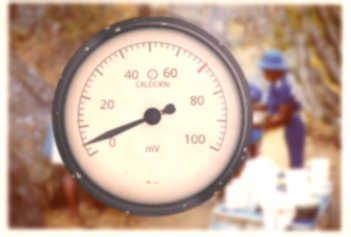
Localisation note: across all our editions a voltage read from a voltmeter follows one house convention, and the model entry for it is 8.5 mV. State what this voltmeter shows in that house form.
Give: 4 mV
